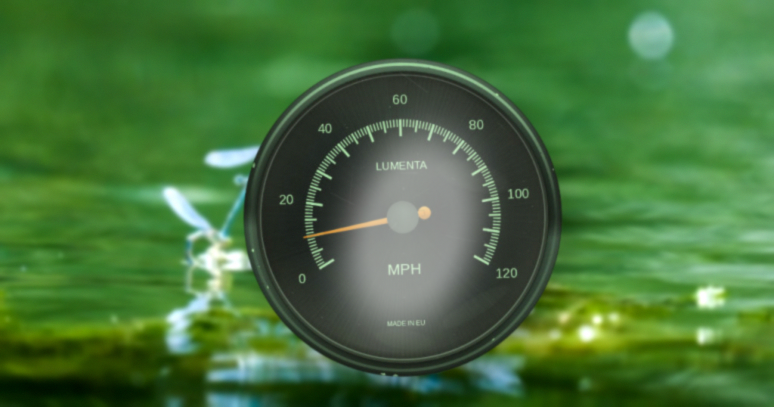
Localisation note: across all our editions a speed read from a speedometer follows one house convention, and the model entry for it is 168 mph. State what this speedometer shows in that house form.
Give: 10 mph
